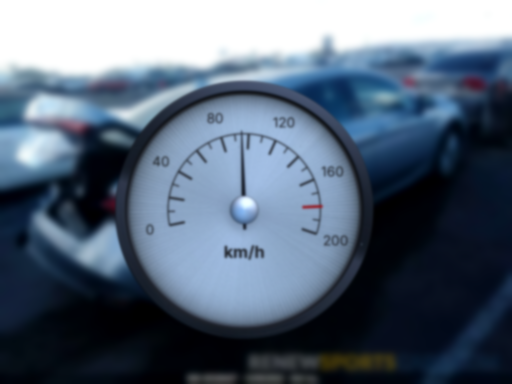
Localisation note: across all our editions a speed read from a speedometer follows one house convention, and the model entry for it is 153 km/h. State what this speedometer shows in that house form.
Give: 95 km/h
